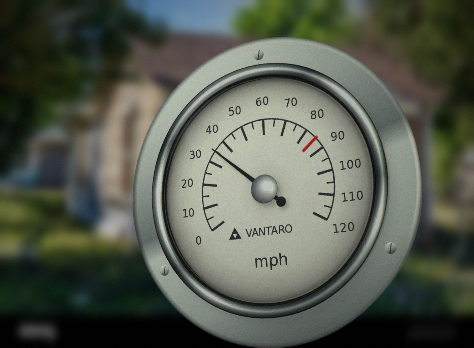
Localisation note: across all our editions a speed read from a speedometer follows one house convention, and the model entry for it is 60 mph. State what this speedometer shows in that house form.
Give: 35 mph
